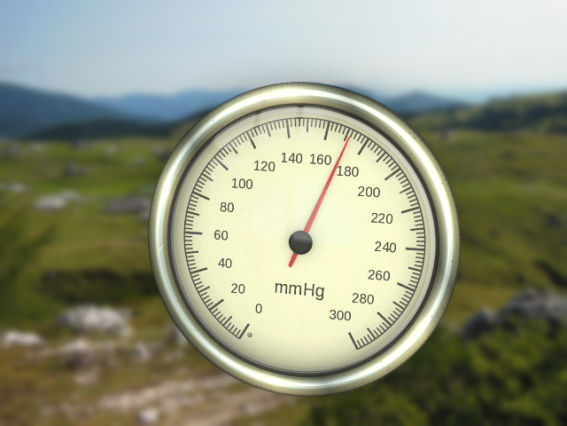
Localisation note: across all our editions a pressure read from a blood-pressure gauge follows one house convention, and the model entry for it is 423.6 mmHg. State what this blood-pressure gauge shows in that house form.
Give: 172 mmHg
